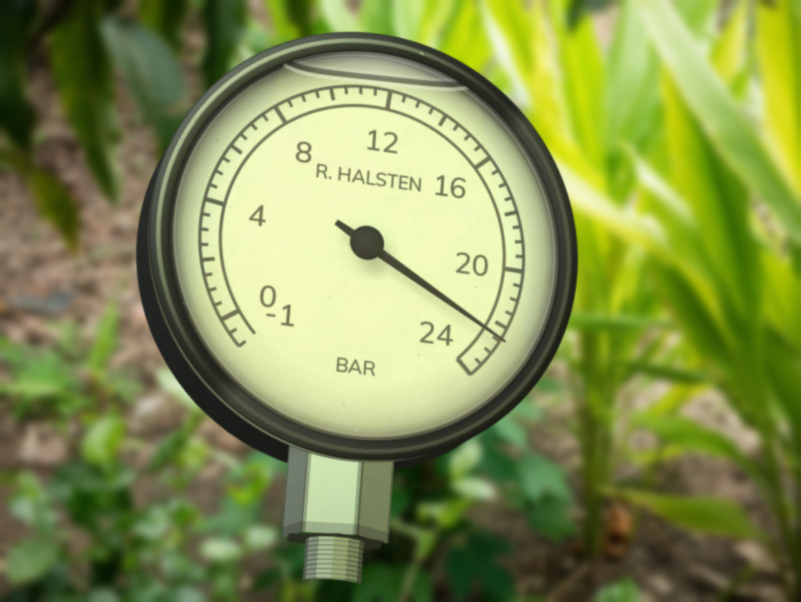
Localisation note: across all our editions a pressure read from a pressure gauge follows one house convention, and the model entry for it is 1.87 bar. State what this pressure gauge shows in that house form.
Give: 22.5 bar
